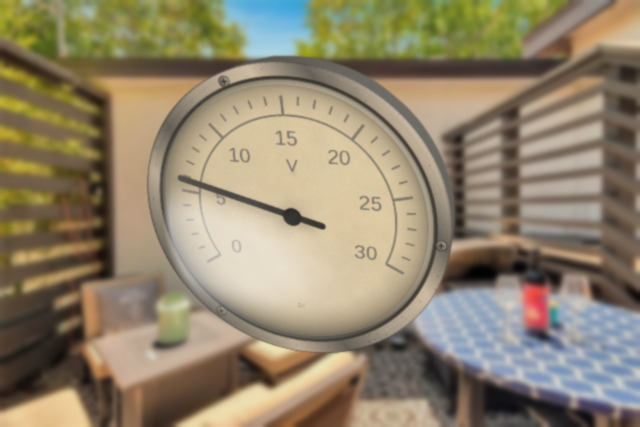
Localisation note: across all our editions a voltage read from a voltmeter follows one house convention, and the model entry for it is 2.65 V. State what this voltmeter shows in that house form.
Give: 6 V
